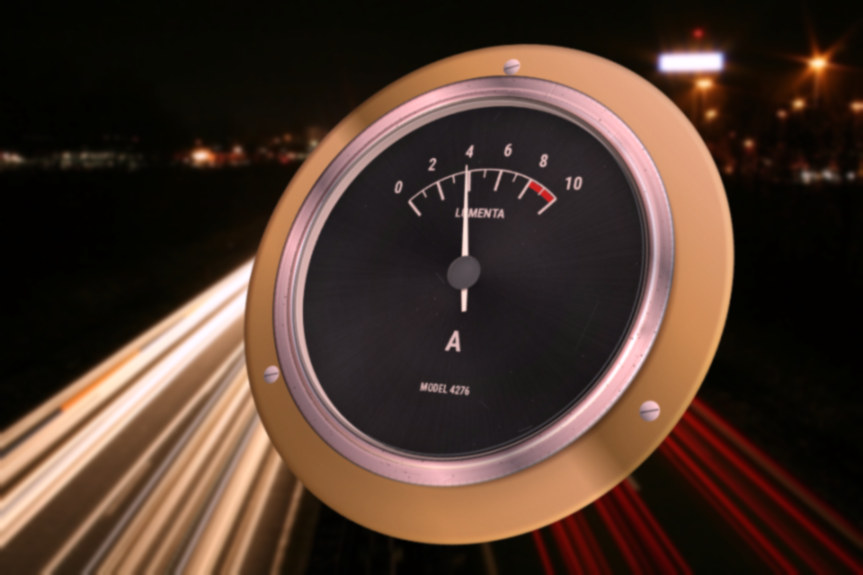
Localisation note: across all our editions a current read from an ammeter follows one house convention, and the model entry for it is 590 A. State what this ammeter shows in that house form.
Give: 4 A
